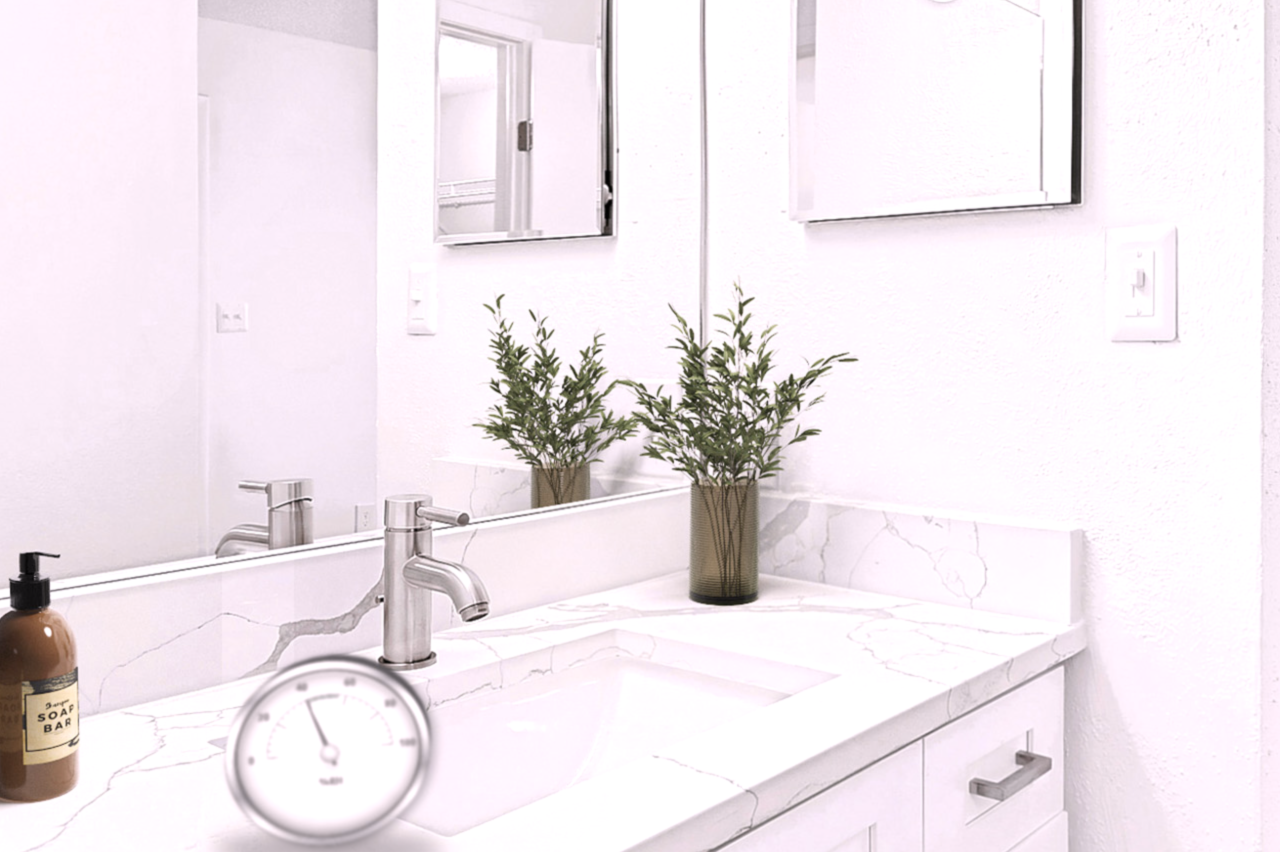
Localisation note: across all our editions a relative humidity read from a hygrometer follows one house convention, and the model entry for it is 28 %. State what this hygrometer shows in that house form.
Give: 40 %
